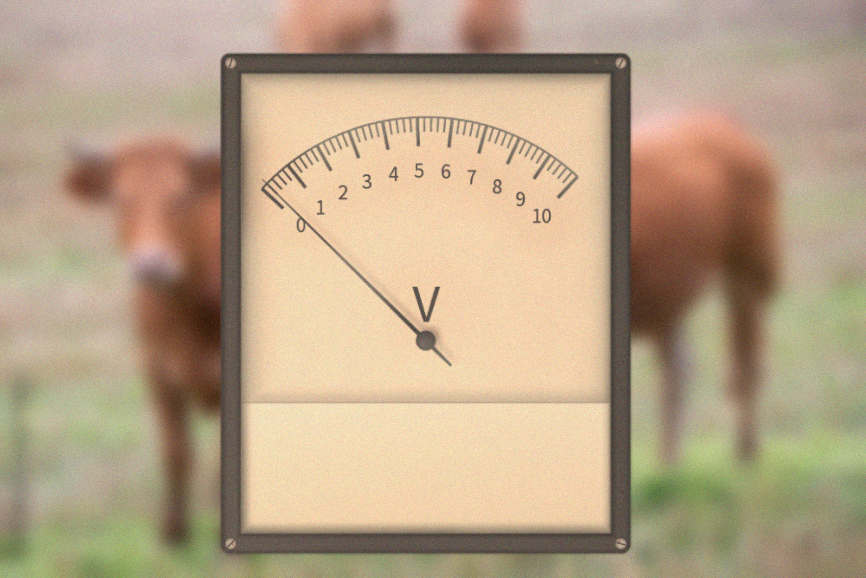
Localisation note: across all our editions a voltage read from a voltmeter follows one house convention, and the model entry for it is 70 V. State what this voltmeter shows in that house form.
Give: 0.2 V
